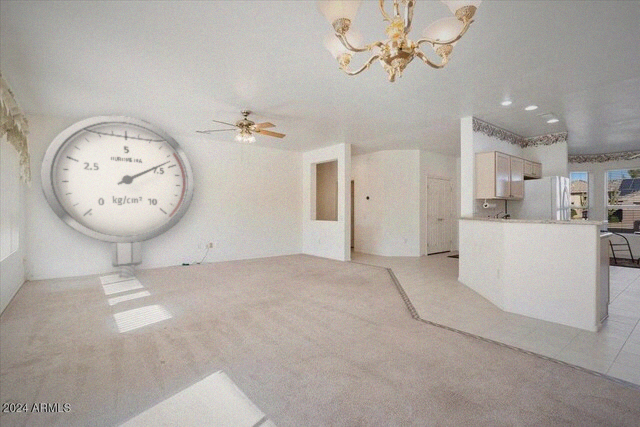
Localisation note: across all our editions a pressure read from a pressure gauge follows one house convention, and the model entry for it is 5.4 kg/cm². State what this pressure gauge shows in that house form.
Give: 7.25 kg/cm²
